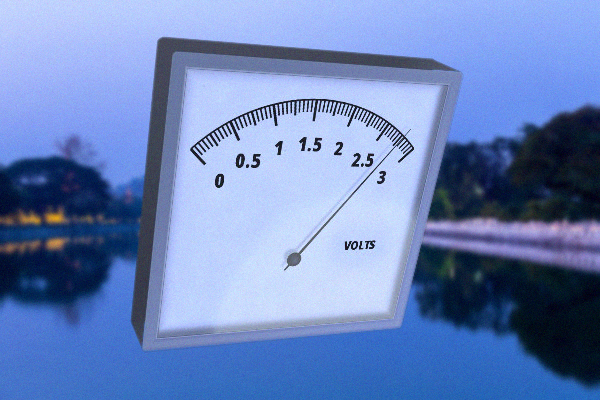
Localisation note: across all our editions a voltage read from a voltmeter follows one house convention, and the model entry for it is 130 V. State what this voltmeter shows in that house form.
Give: 2.75 V
